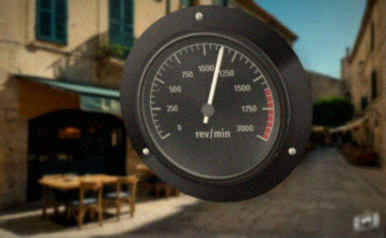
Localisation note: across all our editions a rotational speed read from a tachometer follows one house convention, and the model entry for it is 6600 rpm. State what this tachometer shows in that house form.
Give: 1150 rpm
